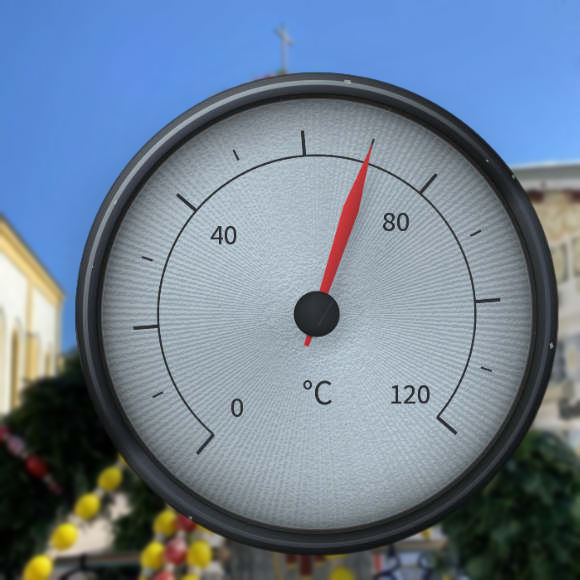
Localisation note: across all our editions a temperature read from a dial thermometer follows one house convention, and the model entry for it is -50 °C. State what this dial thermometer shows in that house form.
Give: 70 °C
